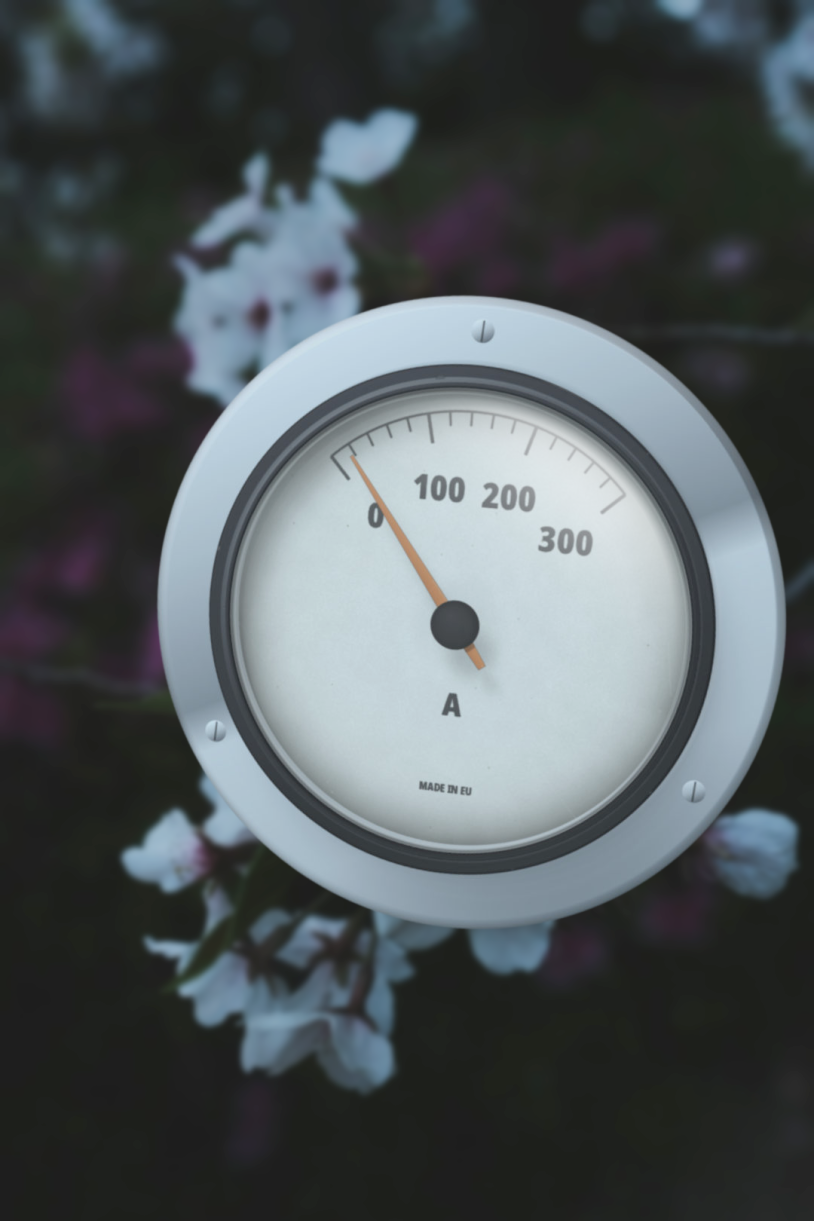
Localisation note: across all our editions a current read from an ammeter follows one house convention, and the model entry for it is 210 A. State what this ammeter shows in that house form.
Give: 20 A
